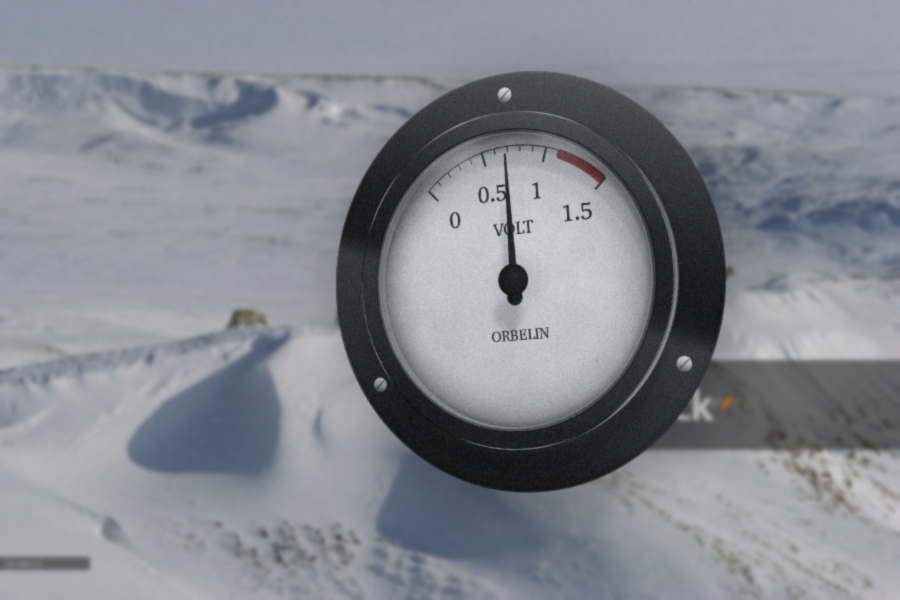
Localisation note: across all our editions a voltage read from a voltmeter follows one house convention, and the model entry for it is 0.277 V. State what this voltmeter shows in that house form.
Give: 0.7 V
